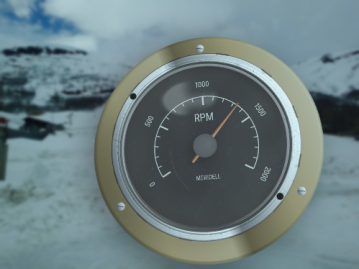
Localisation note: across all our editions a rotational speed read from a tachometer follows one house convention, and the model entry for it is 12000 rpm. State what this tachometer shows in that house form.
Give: 1350 rpm
